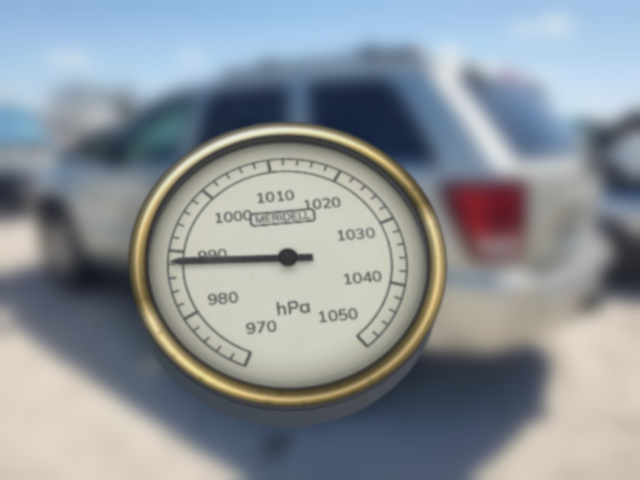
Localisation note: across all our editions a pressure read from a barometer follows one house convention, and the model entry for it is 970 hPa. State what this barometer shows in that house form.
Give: 988 hPa
